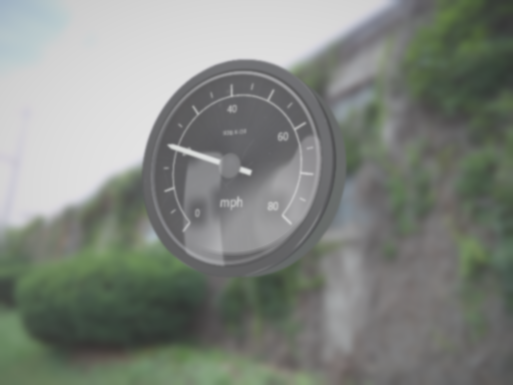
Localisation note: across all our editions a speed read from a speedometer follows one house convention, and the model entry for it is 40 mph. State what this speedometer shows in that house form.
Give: 20 mph
